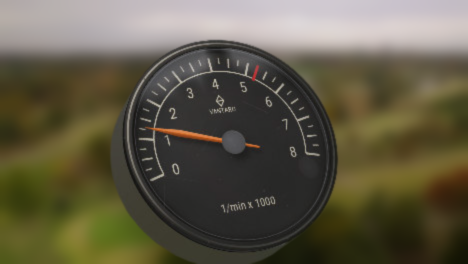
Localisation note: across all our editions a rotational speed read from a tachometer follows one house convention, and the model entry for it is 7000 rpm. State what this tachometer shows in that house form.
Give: 1250 rpm
